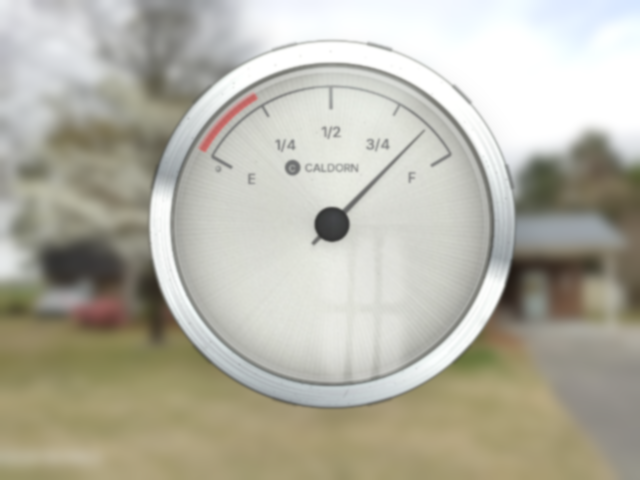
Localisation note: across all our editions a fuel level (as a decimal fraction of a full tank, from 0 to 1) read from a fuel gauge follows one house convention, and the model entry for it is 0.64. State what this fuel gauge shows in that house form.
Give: 0.875
